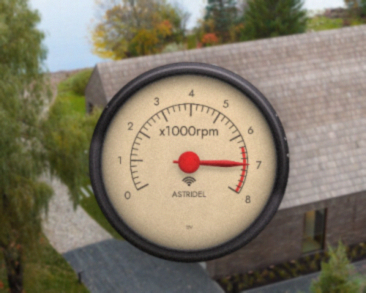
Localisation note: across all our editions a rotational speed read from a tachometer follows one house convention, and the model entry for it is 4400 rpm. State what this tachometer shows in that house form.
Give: 7000 rpm
